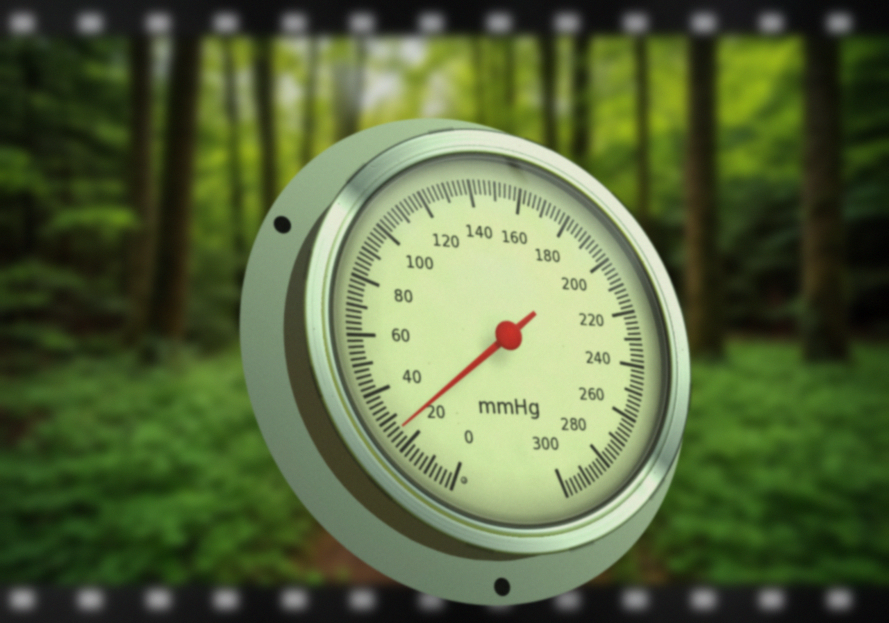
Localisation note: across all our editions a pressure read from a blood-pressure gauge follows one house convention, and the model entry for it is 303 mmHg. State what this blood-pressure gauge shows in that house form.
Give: 26 mmHg
